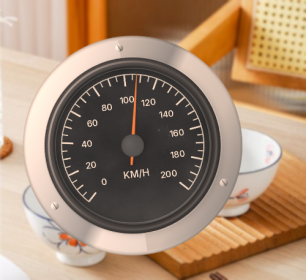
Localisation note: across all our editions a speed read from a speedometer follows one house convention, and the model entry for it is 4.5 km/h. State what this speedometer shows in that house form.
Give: 107.5 km/h
